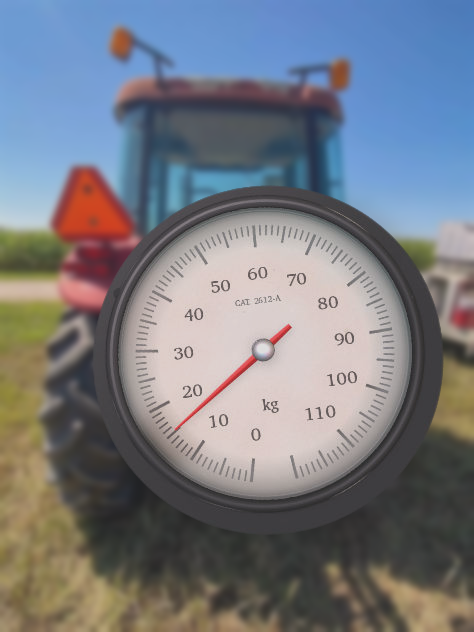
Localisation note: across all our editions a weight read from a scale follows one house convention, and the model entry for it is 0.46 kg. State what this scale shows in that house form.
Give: 15 kg
